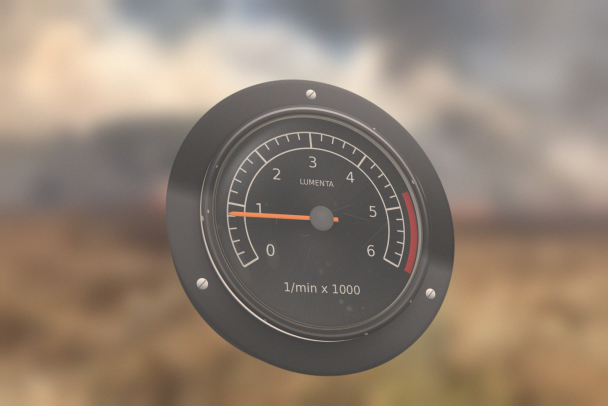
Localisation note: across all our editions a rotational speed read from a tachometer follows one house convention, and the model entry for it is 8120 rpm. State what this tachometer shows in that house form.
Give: 800 rpm
